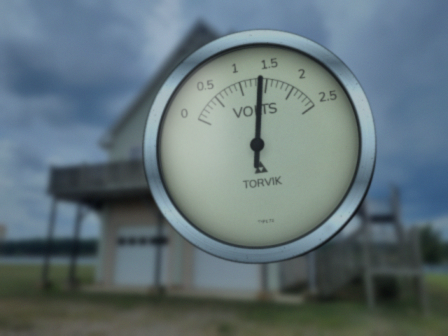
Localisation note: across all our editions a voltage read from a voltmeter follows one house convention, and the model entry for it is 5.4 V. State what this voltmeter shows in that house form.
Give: 1.4 V
